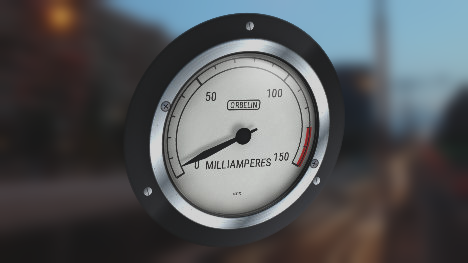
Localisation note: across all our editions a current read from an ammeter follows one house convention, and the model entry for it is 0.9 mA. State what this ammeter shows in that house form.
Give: 5 mA
